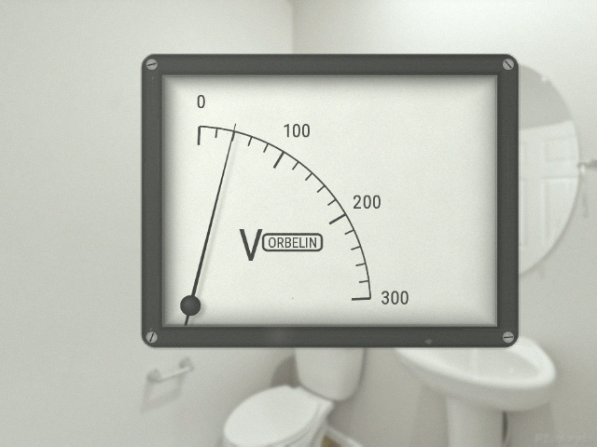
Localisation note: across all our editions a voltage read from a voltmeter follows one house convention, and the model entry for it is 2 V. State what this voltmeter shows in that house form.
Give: 40 V
